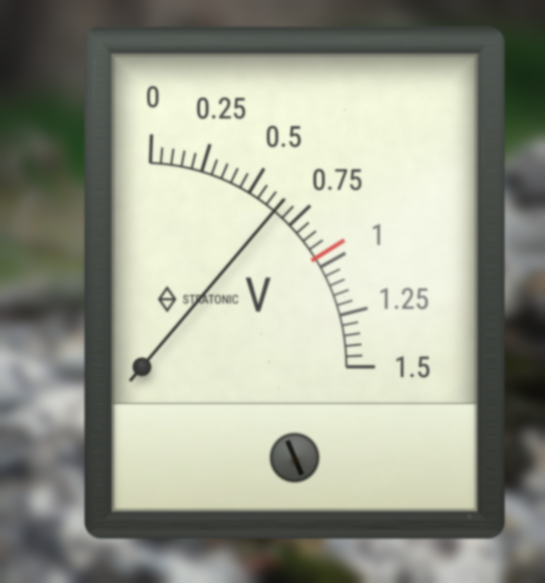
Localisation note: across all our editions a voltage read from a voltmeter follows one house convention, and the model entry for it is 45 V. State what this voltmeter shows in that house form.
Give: 0.65 V
